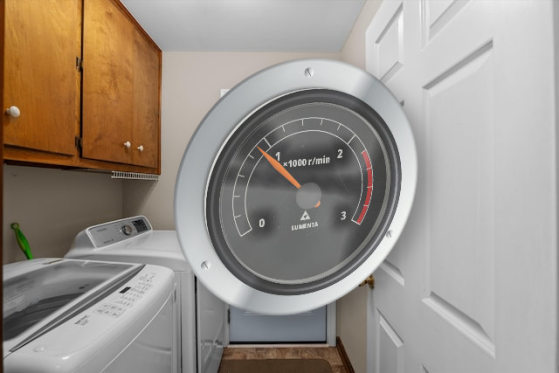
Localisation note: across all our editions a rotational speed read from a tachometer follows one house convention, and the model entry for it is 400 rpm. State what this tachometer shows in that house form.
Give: 900 rpm
